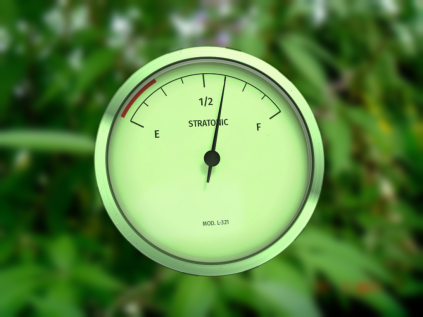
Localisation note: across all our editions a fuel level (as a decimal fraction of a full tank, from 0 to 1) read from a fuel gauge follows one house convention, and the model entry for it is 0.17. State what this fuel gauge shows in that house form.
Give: 0.625
